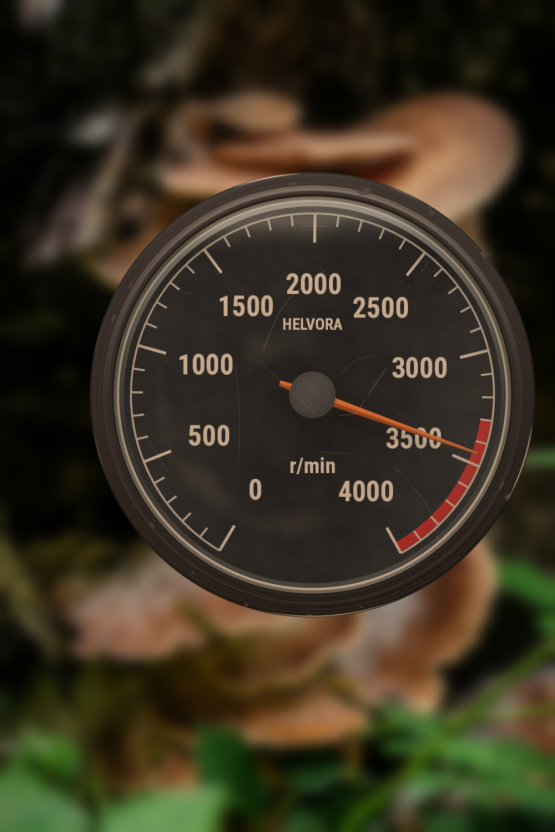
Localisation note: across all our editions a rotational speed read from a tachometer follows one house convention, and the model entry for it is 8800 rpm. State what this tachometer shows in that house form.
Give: 3450 rpm
